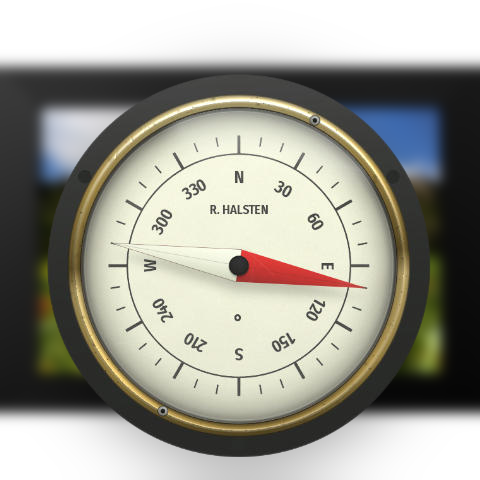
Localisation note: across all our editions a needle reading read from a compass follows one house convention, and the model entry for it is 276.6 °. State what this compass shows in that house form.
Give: 100 °
